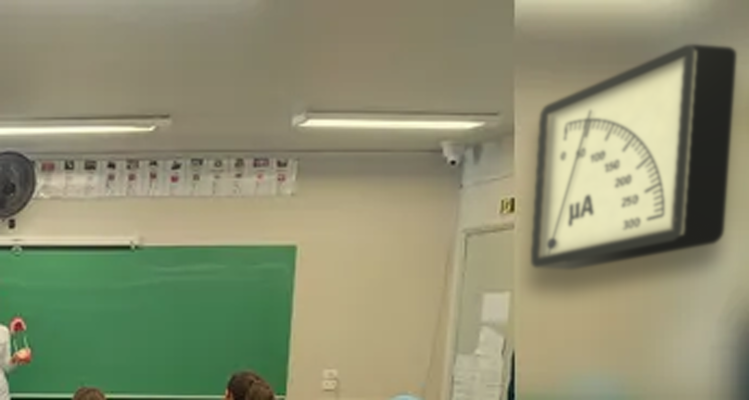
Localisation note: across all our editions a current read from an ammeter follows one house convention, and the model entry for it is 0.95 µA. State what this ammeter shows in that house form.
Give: 50 µA
